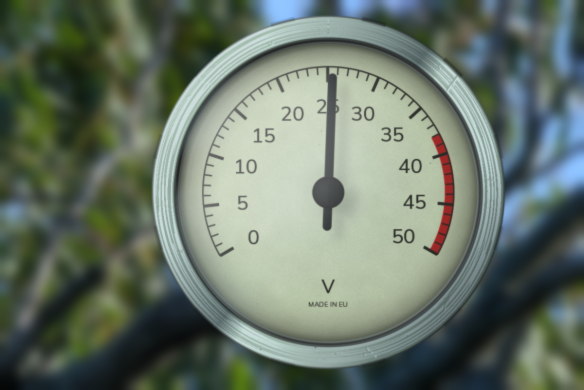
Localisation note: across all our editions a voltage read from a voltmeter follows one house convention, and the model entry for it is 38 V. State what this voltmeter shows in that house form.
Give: 25.5 V
